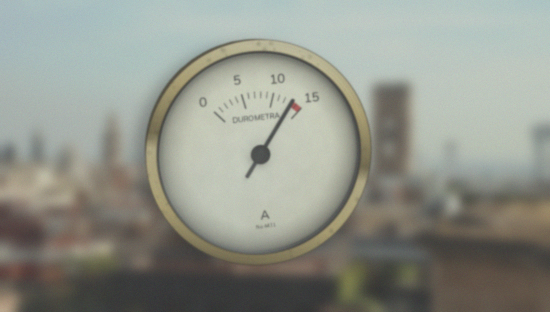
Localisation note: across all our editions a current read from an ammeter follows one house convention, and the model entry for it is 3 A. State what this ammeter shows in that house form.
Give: 13 A
